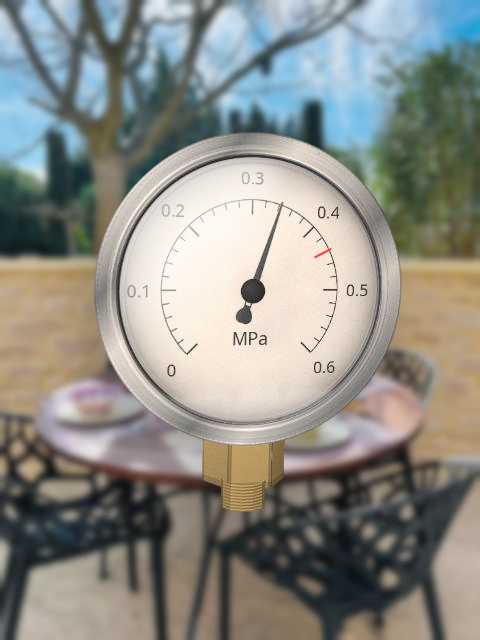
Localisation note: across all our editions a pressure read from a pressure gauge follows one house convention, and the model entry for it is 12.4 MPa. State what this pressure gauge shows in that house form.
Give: 0.34 MPa
